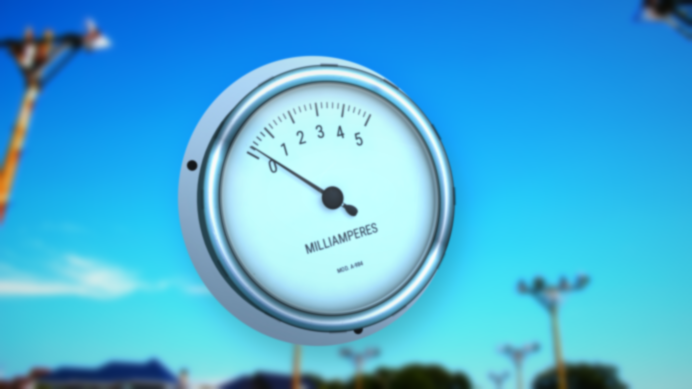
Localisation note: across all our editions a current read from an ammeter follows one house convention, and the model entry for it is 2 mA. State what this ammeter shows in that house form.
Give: 0.2 mA
